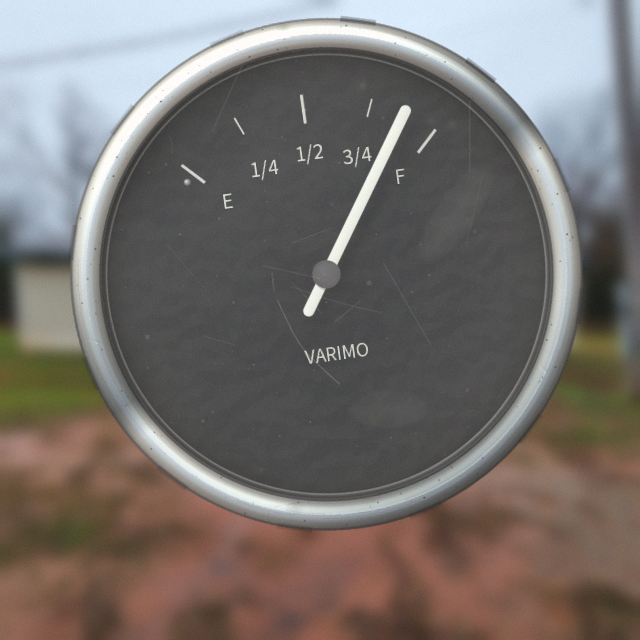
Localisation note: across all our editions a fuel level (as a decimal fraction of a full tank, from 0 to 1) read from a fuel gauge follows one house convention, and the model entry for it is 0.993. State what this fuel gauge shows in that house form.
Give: 0.875
